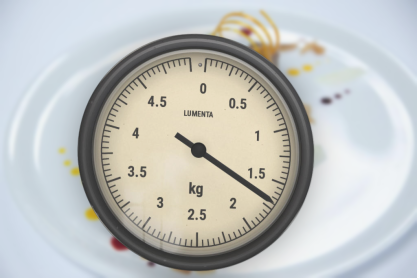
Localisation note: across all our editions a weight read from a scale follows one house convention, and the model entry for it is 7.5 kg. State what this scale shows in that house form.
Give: 1.7 kg
